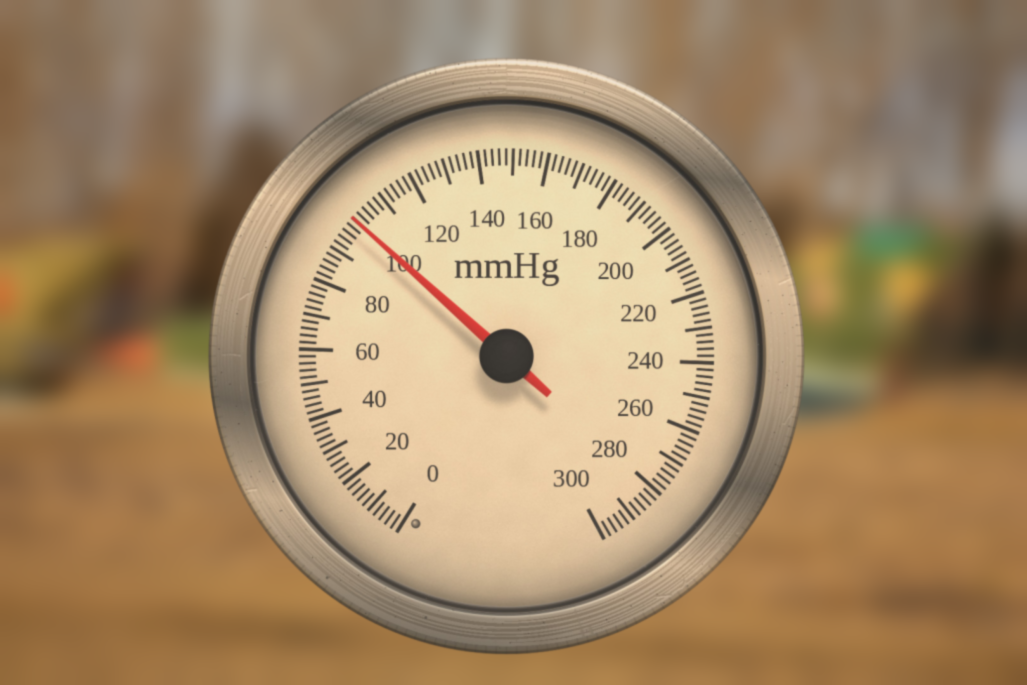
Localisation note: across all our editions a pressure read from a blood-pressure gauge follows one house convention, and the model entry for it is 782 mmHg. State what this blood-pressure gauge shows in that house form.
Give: 100 mmHg
